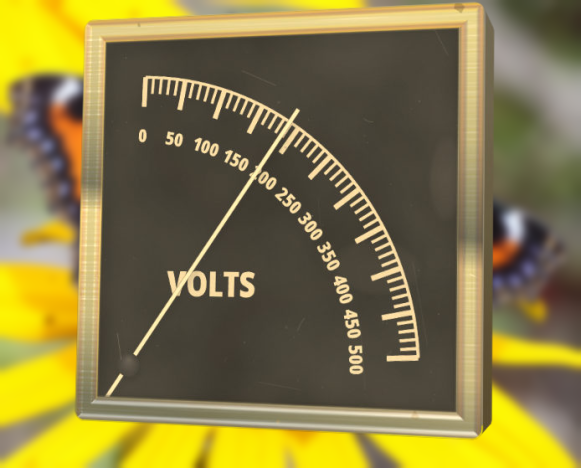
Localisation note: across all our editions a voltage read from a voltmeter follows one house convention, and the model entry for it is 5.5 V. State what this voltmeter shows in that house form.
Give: 190 V
